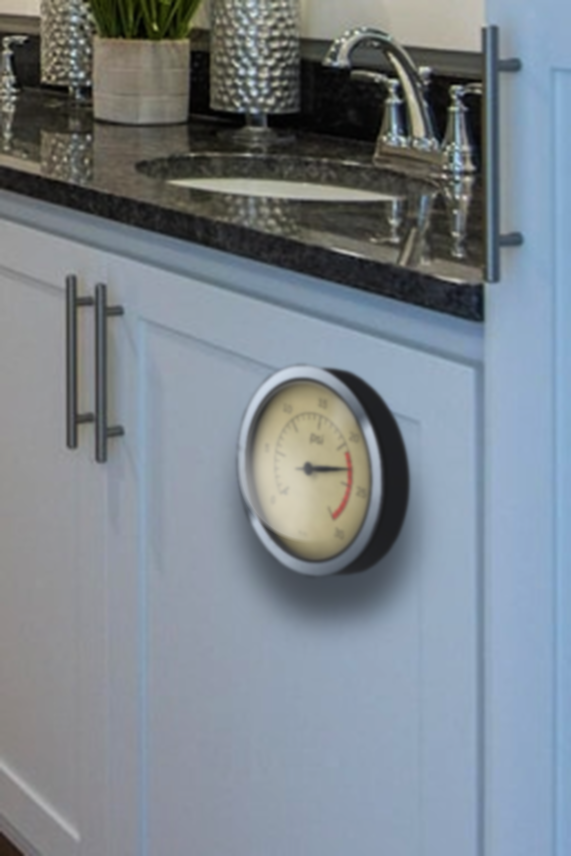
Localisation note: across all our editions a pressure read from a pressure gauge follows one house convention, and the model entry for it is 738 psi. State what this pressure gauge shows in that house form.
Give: 23 psi
